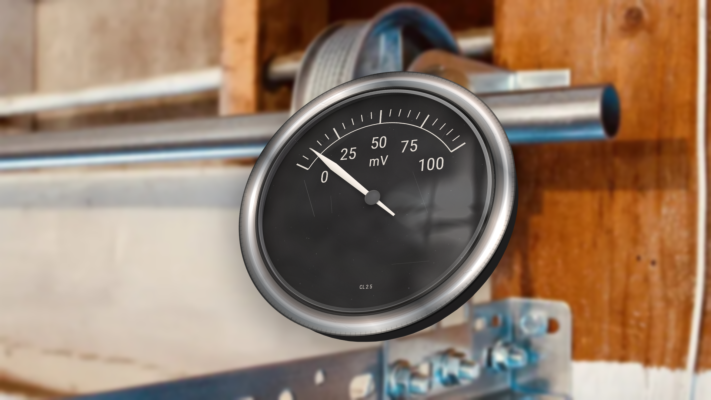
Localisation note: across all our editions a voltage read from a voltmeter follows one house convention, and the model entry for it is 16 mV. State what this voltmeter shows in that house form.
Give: 10 mV
